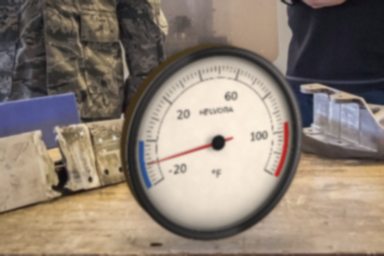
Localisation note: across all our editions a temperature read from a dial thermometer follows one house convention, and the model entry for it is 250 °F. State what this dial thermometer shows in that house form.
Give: -10 °F
